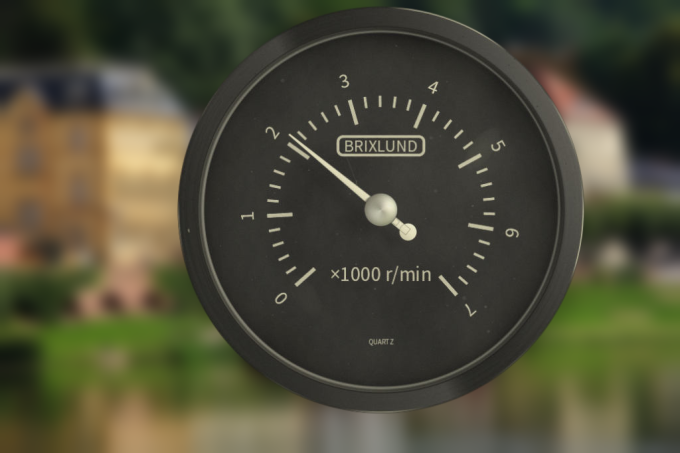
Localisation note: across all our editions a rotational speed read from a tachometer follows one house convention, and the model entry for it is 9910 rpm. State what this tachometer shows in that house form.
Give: 2100 rpm
